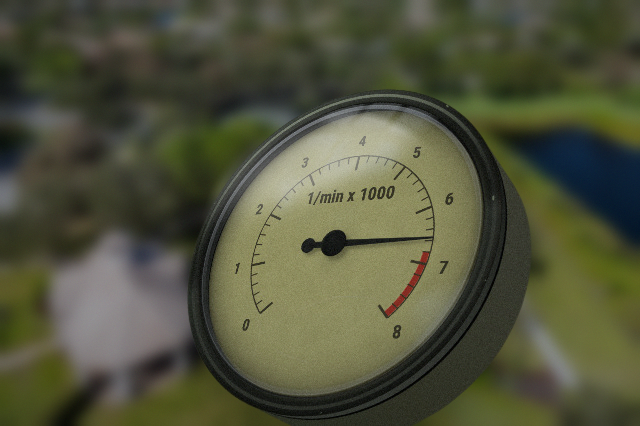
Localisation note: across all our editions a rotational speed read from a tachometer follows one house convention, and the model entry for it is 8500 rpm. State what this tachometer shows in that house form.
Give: 6600 rpm
